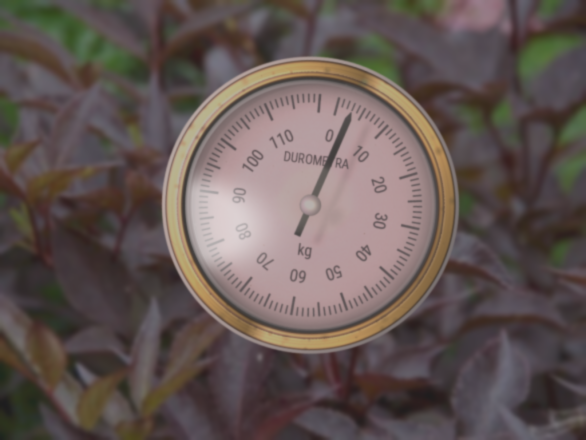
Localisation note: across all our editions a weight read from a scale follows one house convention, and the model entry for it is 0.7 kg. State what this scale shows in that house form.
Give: 3 kg
